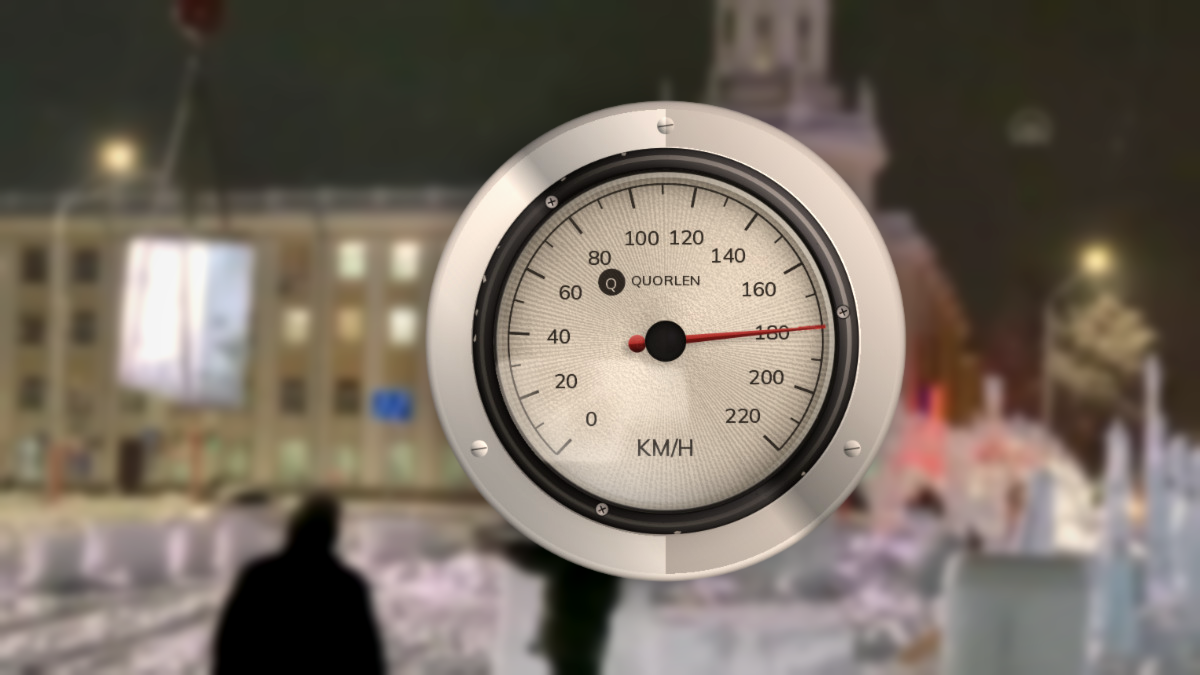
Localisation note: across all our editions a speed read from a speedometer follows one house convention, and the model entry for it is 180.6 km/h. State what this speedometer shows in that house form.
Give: 180 km/h
